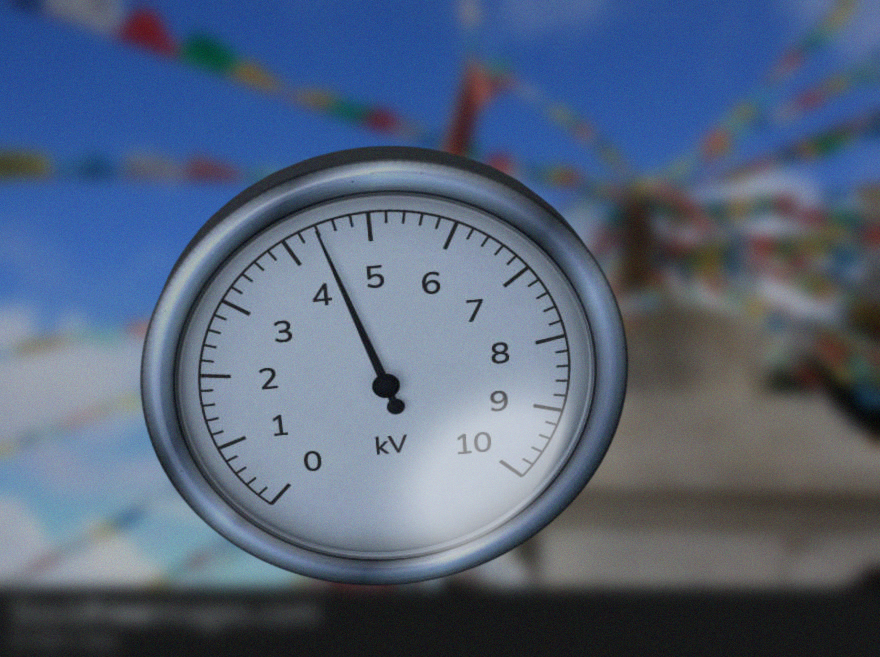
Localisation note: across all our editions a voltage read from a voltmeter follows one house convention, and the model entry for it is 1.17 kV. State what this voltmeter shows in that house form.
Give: 4.4 kV
